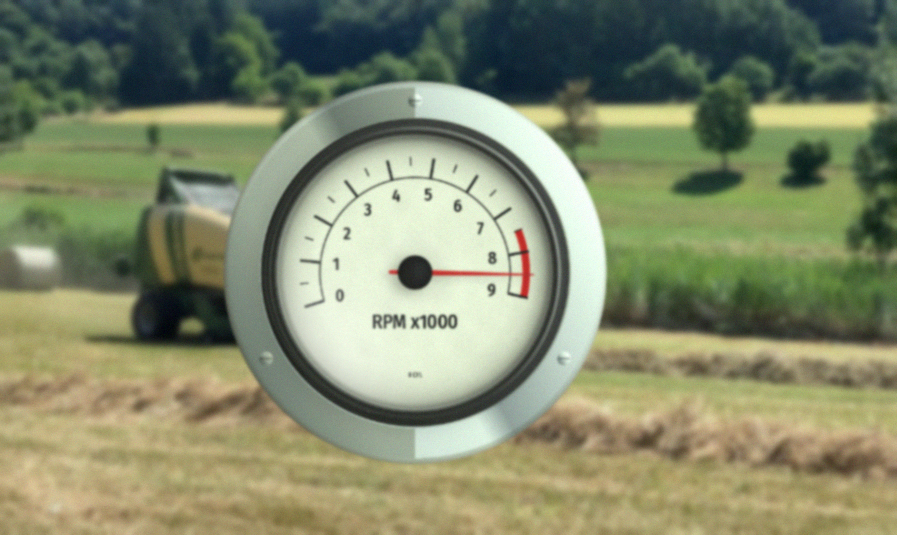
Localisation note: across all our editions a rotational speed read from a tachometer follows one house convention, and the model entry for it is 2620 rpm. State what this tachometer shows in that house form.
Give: 8500 rpm
